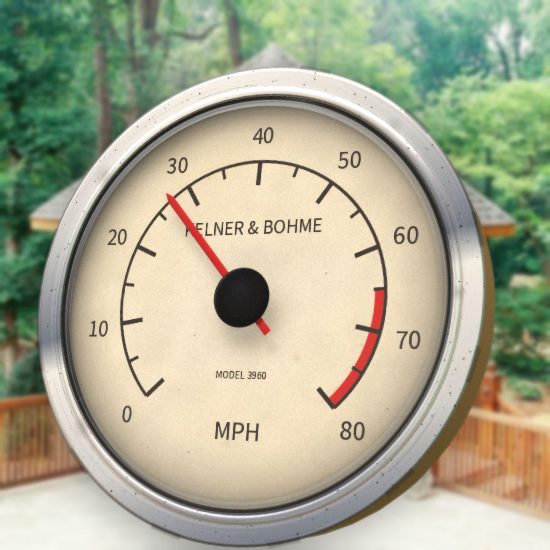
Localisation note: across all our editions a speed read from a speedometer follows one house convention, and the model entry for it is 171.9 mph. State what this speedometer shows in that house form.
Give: 27.5 mph
